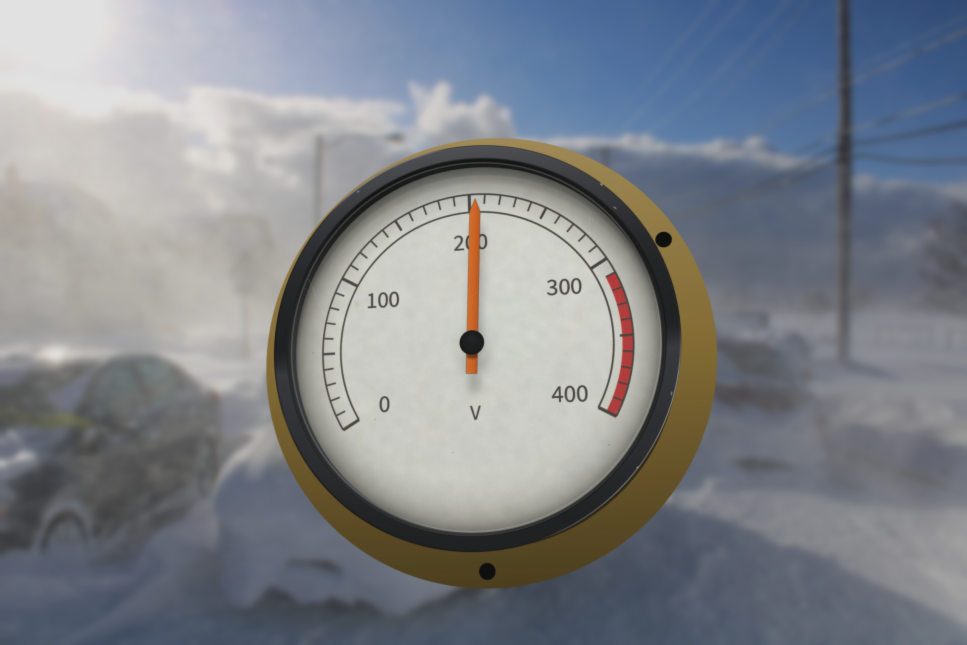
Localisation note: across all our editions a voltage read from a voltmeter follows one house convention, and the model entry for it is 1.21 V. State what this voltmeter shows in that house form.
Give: 205 V
